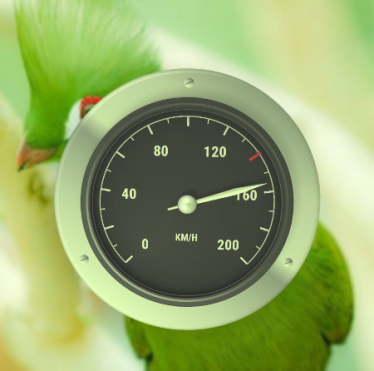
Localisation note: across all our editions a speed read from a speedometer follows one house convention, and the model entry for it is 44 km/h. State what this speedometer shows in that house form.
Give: 155 km/h
